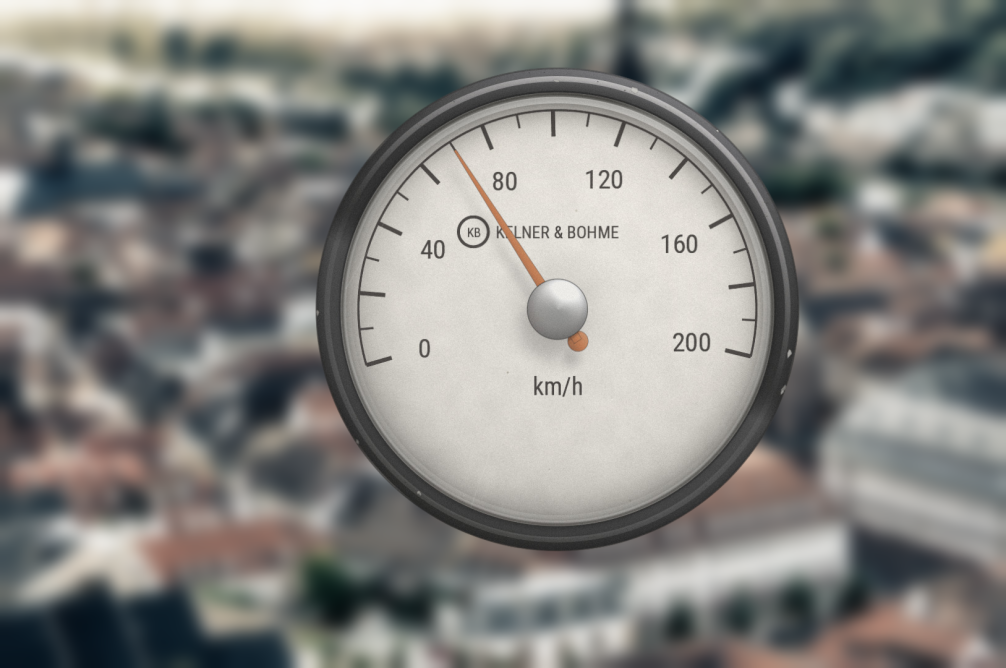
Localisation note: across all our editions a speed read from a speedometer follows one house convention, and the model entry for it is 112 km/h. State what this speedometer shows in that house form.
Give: 70 km/h
